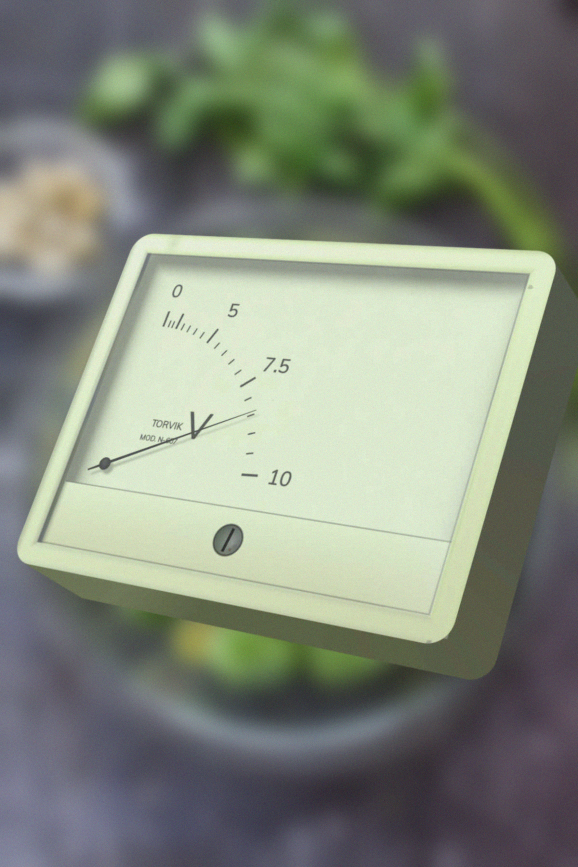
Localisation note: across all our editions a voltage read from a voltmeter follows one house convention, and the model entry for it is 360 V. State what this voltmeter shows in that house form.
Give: 8.5 V
